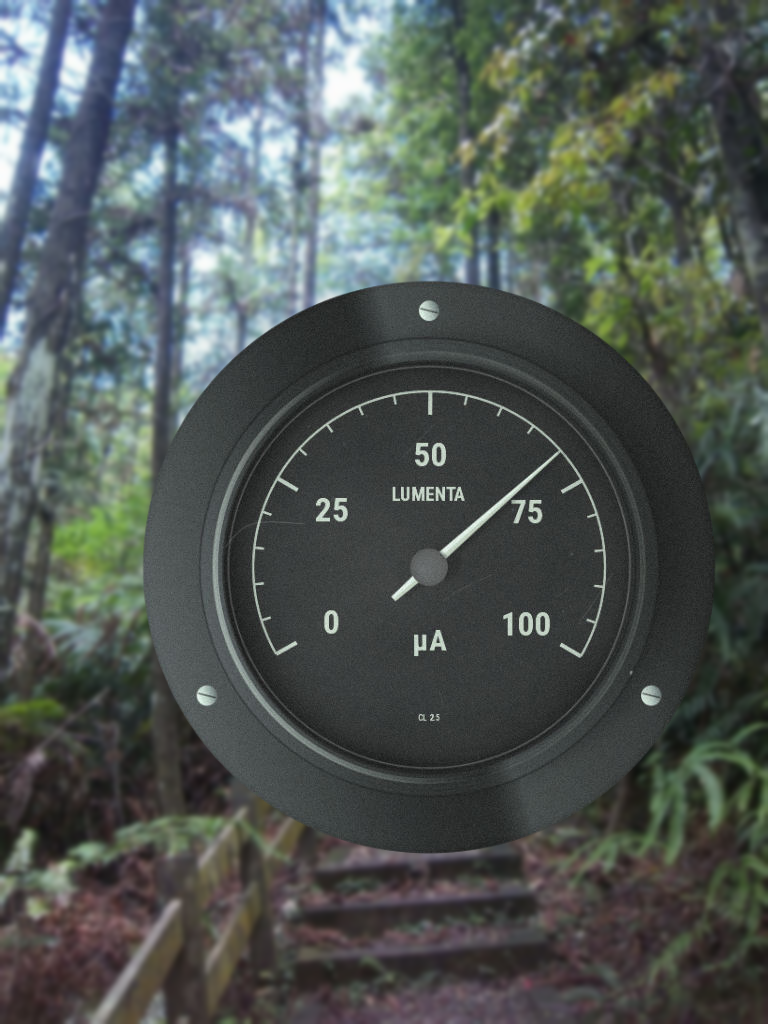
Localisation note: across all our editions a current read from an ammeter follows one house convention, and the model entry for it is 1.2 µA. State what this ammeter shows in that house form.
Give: 70 µA
